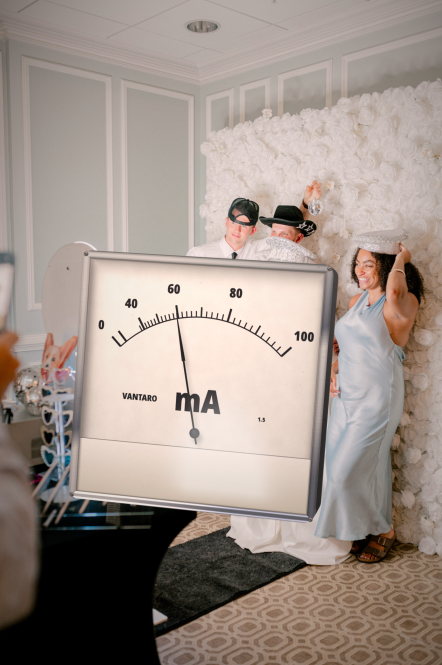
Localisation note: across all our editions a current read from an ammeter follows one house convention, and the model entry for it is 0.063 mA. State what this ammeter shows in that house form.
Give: 60 mA
